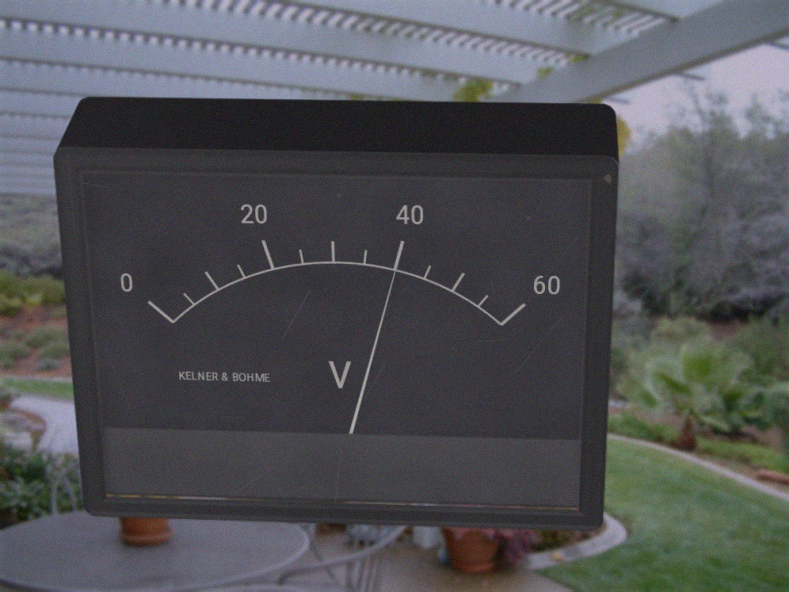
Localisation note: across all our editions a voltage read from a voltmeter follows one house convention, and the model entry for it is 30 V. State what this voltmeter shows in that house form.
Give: 40 V
